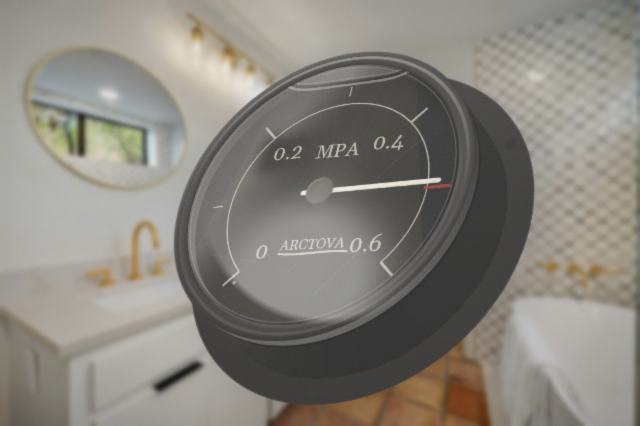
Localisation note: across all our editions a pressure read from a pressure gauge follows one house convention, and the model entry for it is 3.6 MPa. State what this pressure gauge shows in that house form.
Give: 0.5 MPa
